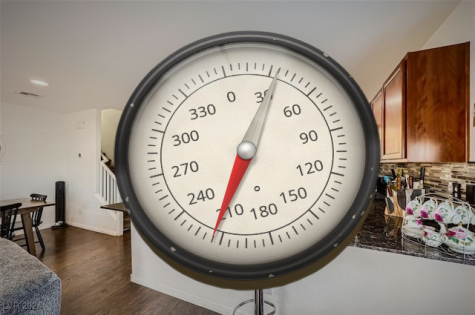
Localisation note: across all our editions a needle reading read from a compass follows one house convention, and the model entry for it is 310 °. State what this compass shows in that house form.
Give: 215 °
